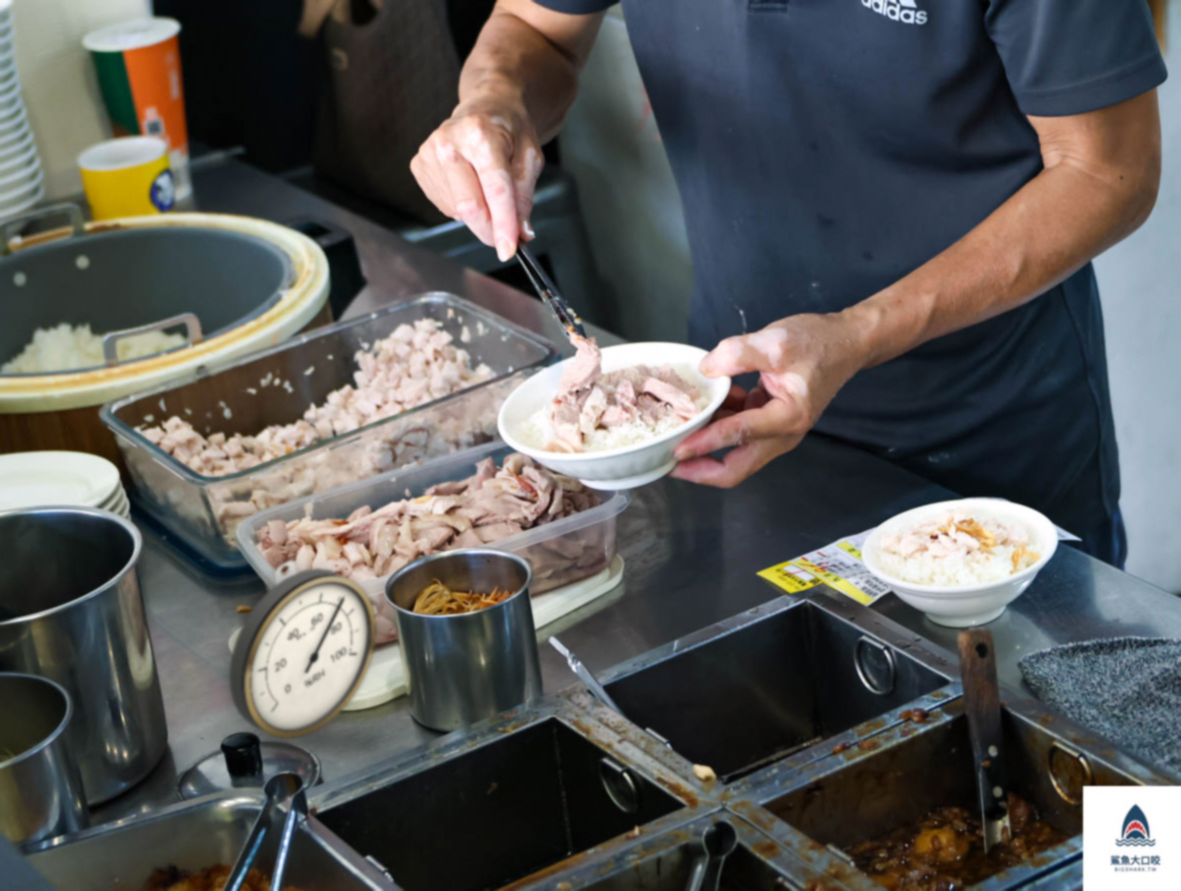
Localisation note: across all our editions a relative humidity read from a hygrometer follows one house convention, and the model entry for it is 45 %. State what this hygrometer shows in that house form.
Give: 70 %
